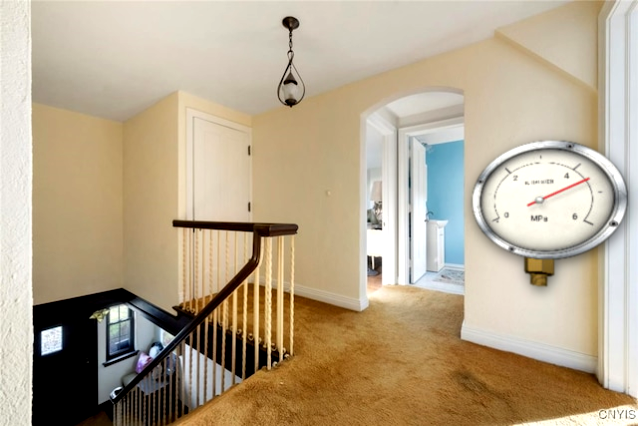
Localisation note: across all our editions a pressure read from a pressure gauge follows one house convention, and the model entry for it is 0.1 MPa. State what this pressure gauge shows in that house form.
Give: 4.5 MPa
